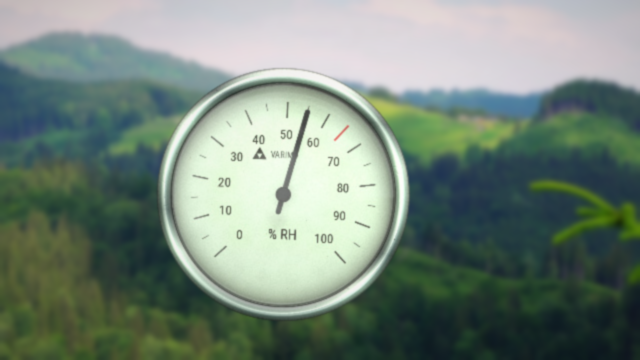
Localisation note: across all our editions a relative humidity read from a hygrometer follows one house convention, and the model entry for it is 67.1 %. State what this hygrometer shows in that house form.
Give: 55 %
